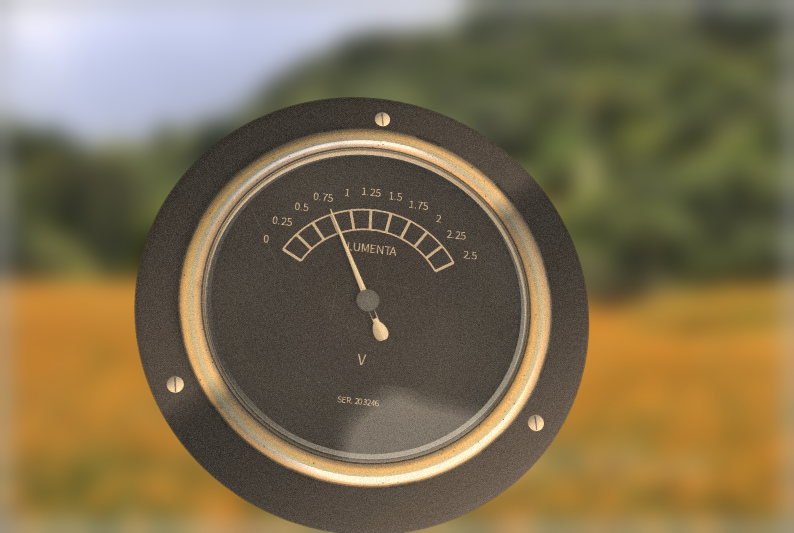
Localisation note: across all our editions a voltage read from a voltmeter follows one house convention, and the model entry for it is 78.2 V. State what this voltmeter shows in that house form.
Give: 0.75 V
